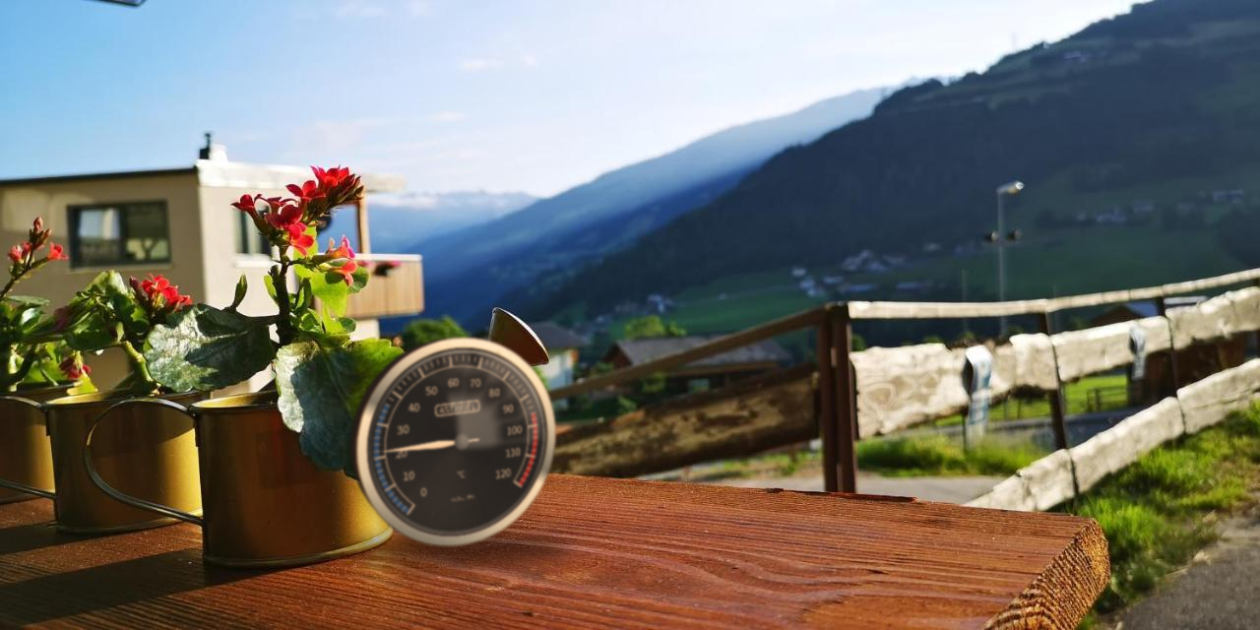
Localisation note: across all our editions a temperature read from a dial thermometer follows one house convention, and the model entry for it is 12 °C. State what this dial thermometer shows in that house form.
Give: 22 °C
